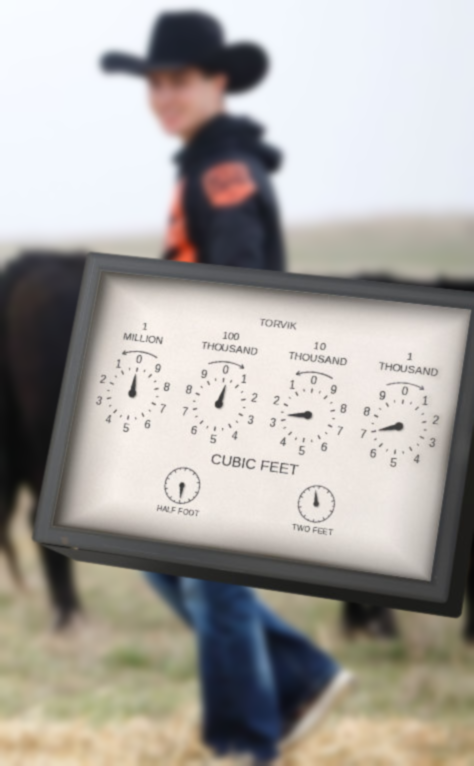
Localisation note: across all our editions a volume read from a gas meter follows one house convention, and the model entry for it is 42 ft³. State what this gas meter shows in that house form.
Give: 2700 ft³
